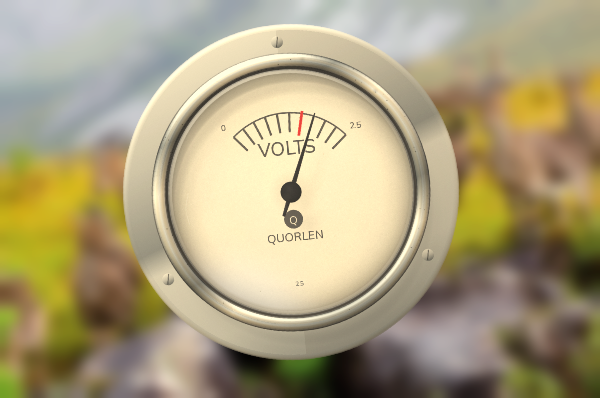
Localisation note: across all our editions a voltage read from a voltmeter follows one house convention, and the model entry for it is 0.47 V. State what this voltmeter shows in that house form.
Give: 1.75 V
